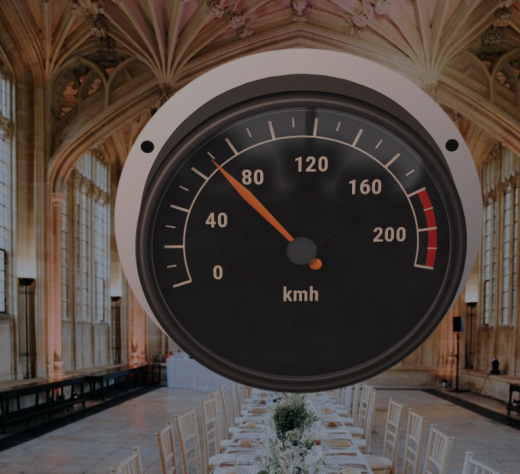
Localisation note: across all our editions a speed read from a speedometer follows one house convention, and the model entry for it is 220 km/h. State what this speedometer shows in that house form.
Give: 70 km/h
